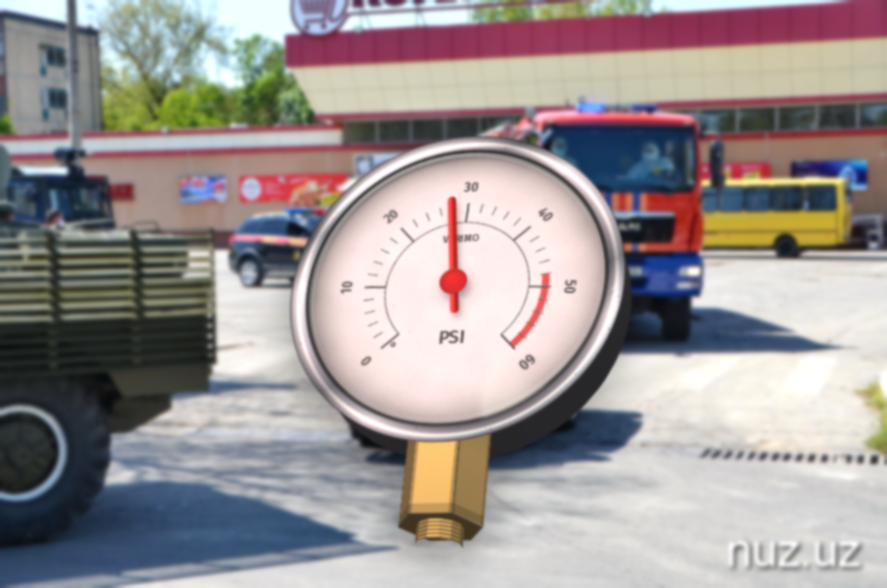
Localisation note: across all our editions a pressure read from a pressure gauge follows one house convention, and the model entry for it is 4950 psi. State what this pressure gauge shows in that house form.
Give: 28 psi
